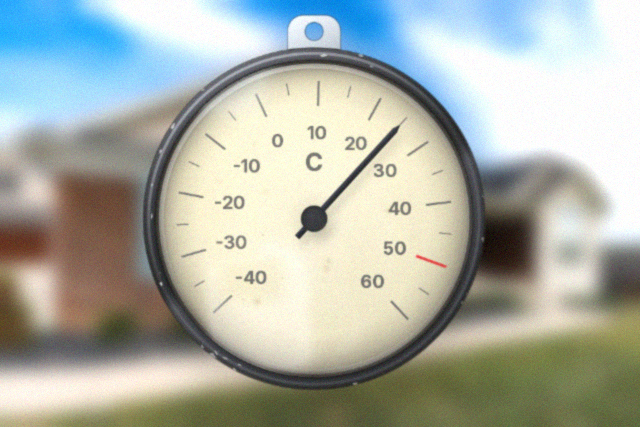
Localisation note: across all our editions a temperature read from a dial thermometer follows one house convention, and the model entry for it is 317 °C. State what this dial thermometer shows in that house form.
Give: 25 °C
